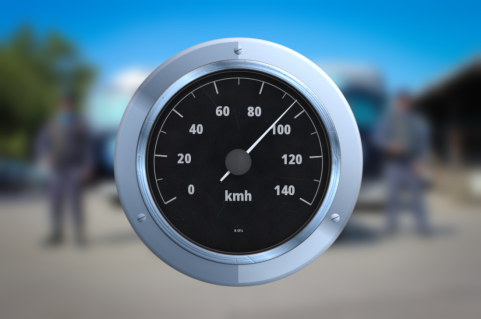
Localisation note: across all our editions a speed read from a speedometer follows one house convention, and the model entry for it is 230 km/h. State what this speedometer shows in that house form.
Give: 95 km/h
